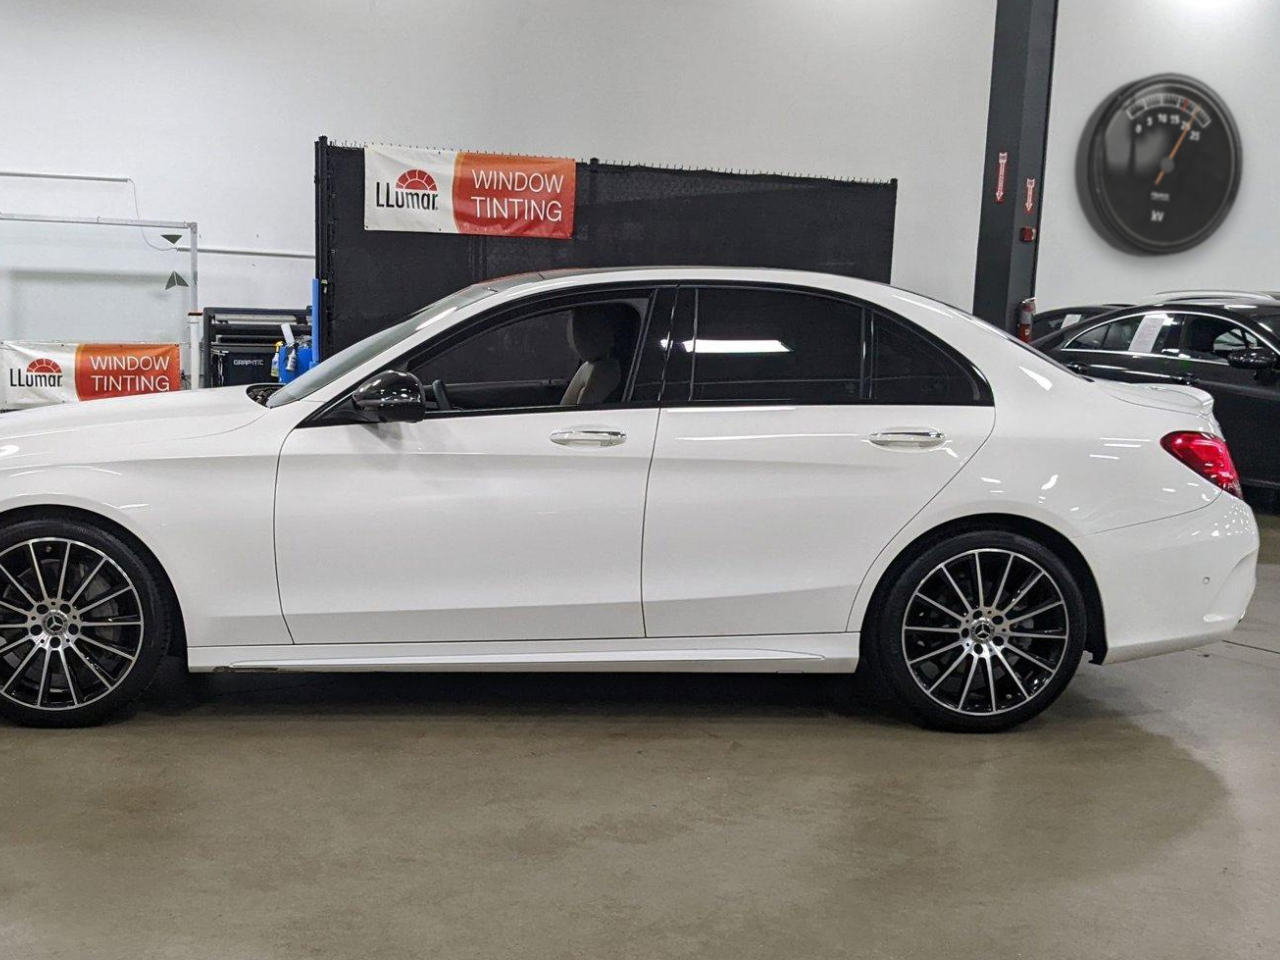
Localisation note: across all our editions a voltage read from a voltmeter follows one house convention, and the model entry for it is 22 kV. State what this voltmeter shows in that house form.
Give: 20 kV
